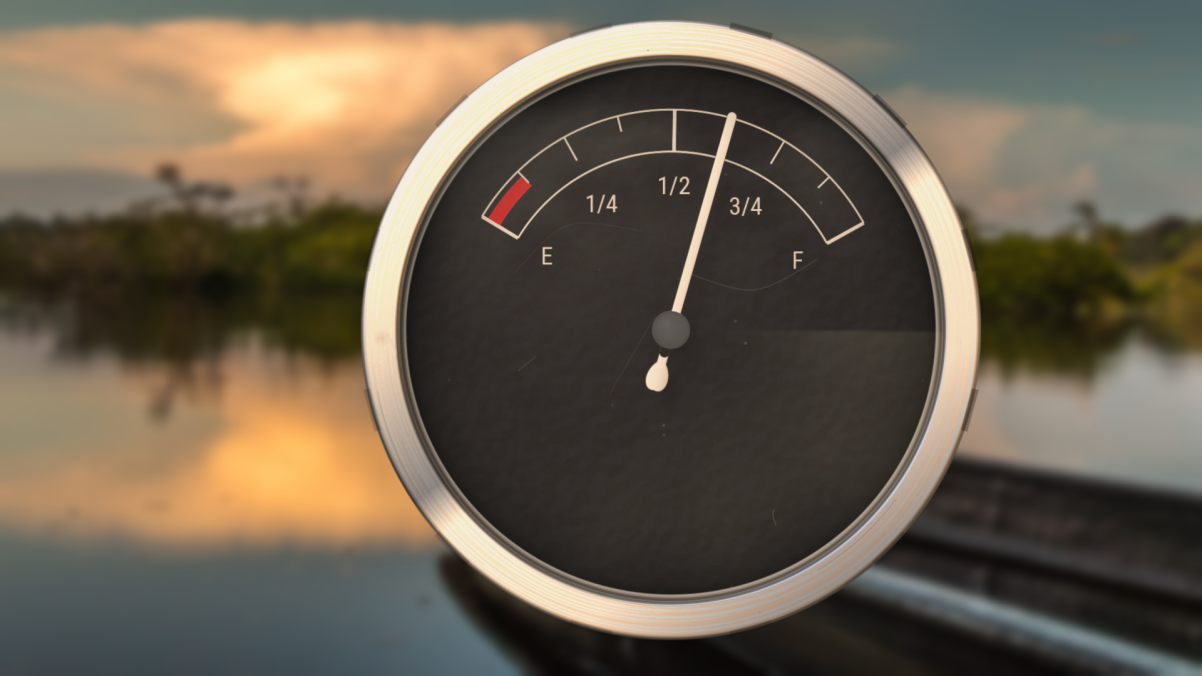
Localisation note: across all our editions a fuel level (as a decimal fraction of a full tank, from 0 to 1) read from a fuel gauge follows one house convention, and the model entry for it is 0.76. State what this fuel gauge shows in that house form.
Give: 0.625
